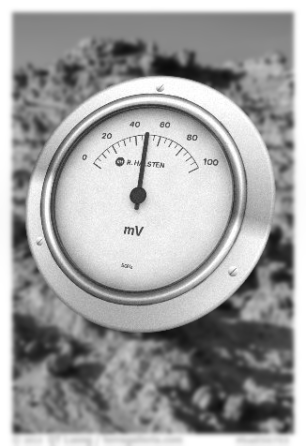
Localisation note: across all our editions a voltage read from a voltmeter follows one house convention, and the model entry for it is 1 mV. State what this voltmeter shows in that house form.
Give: 50 mV
